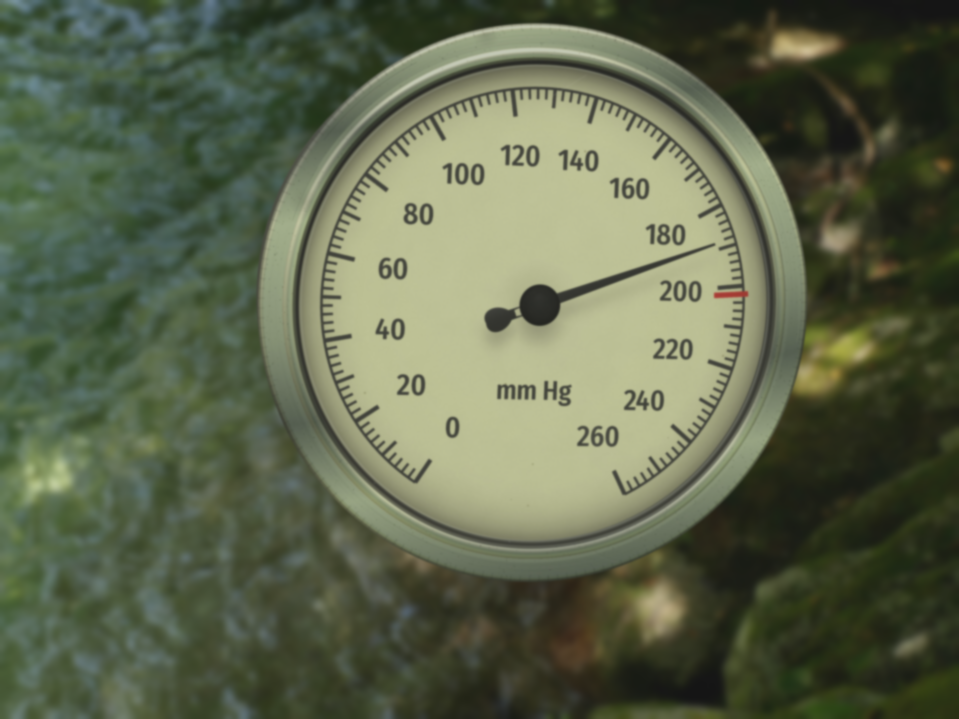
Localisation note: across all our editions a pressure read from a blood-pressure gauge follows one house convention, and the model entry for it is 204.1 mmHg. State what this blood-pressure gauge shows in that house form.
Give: 188 mmHg
